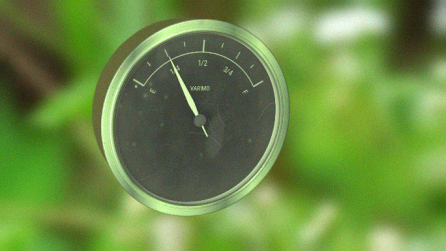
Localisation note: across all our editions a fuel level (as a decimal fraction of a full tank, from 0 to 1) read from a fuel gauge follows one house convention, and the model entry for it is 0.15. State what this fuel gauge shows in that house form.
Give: 0.25
